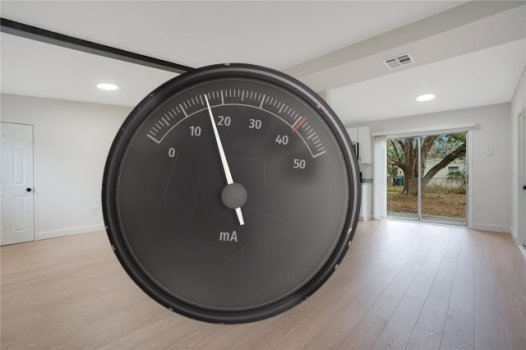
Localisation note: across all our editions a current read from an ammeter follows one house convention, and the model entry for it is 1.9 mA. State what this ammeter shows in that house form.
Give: 16 mA
